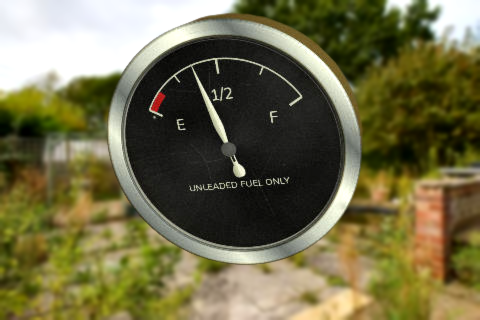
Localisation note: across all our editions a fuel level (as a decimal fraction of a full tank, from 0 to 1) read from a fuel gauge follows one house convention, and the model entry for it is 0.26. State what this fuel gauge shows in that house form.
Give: 0.375
